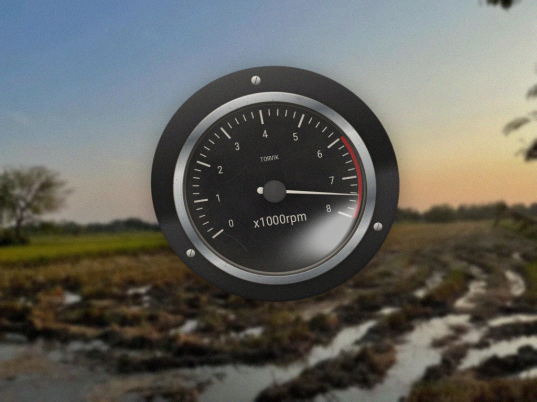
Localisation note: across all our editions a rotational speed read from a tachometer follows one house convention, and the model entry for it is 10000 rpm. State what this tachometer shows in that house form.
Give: 7400 rpm
